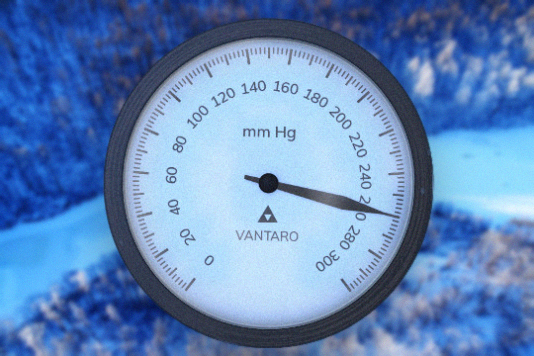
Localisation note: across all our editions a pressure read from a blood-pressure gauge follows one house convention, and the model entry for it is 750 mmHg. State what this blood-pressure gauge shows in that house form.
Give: 260 mmHg
